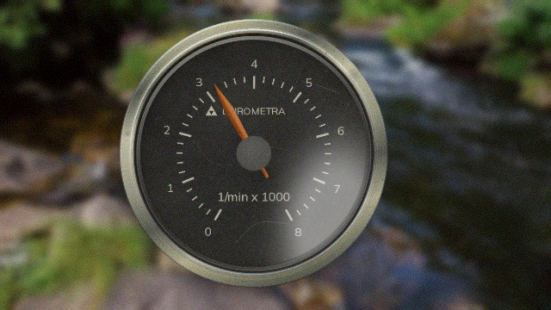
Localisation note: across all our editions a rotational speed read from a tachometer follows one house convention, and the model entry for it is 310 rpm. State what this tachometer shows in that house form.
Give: 3200 rpm
